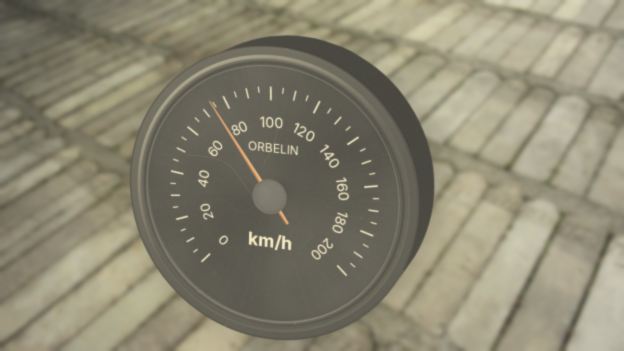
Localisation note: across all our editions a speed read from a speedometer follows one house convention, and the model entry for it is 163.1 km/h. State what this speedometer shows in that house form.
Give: 75 km/h
